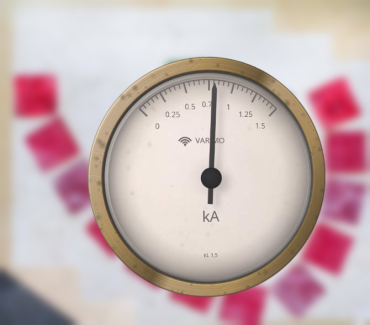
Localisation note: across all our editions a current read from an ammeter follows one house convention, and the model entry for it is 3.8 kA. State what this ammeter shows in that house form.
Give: 0.8 kA
